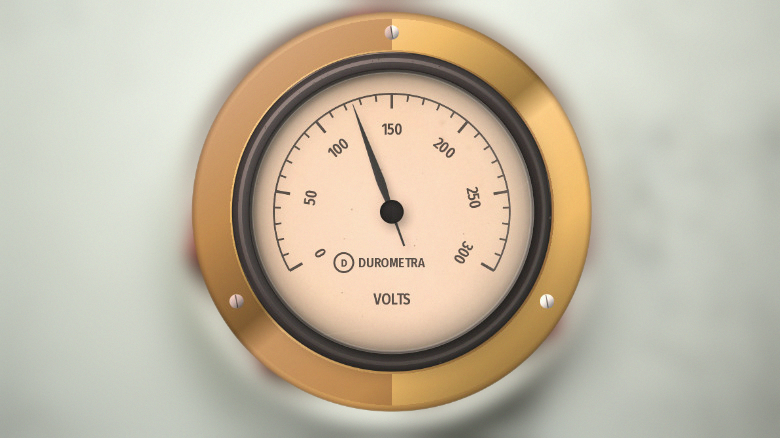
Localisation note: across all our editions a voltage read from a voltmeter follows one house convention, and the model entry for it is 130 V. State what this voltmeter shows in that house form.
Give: 125 V
